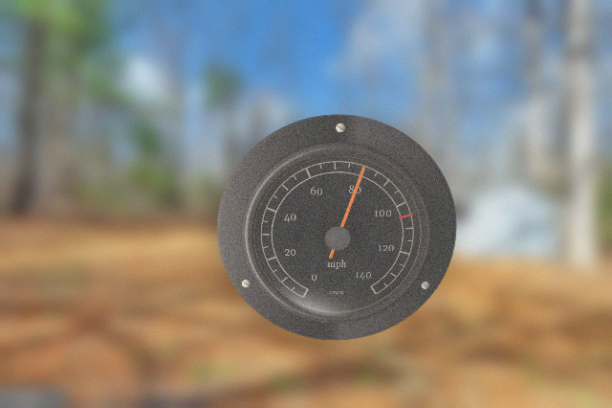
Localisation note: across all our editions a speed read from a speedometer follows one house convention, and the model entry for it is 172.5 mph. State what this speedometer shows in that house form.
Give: 80 mph
